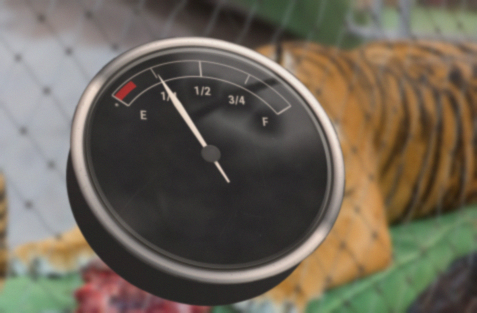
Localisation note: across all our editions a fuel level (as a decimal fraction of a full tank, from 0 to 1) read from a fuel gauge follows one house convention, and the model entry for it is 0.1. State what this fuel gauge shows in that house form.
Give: 0.25
